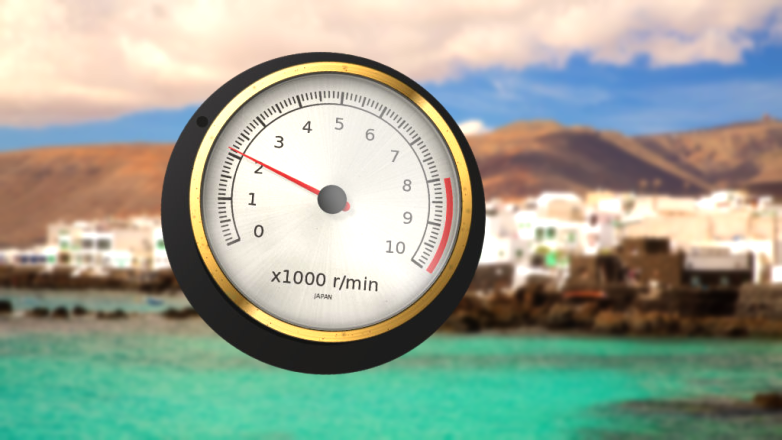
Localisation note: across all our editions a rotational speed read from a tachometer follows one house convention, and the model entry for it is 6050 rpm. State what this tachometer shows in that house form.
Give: 2100 rpm
